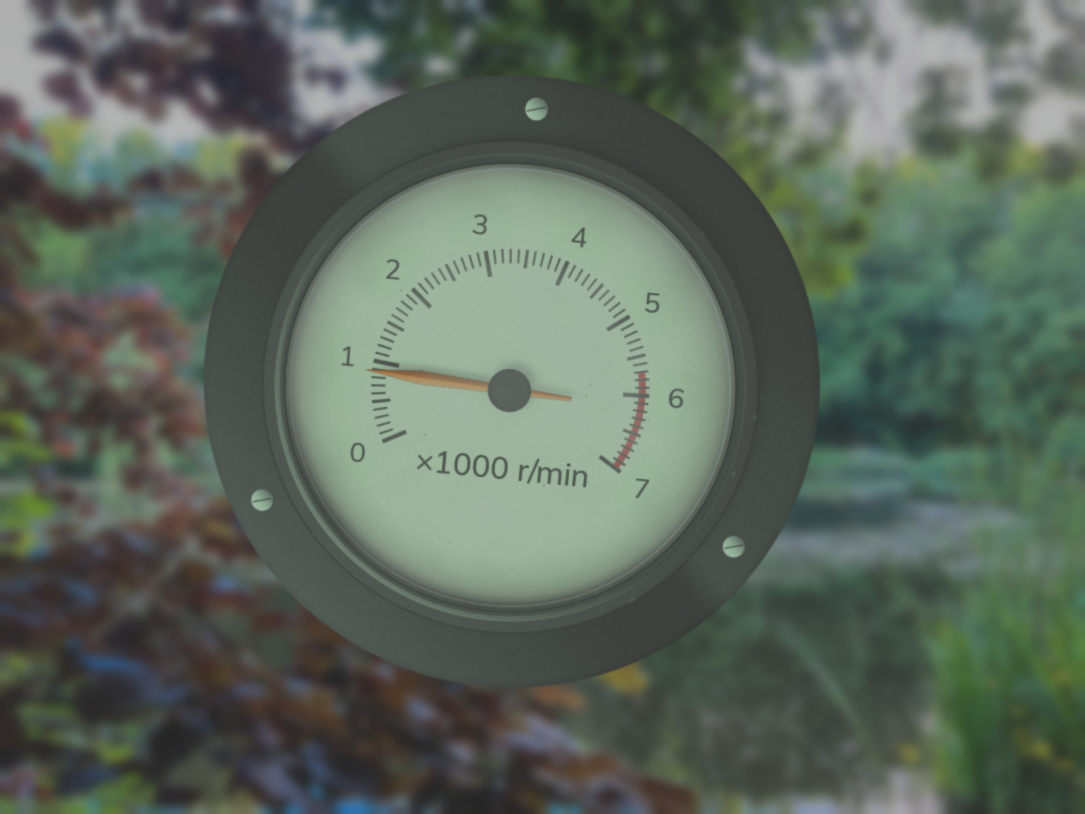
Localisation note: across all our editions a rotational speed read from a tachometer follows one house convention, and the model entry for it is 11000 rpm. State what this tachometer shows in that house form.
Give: 900 rpm
